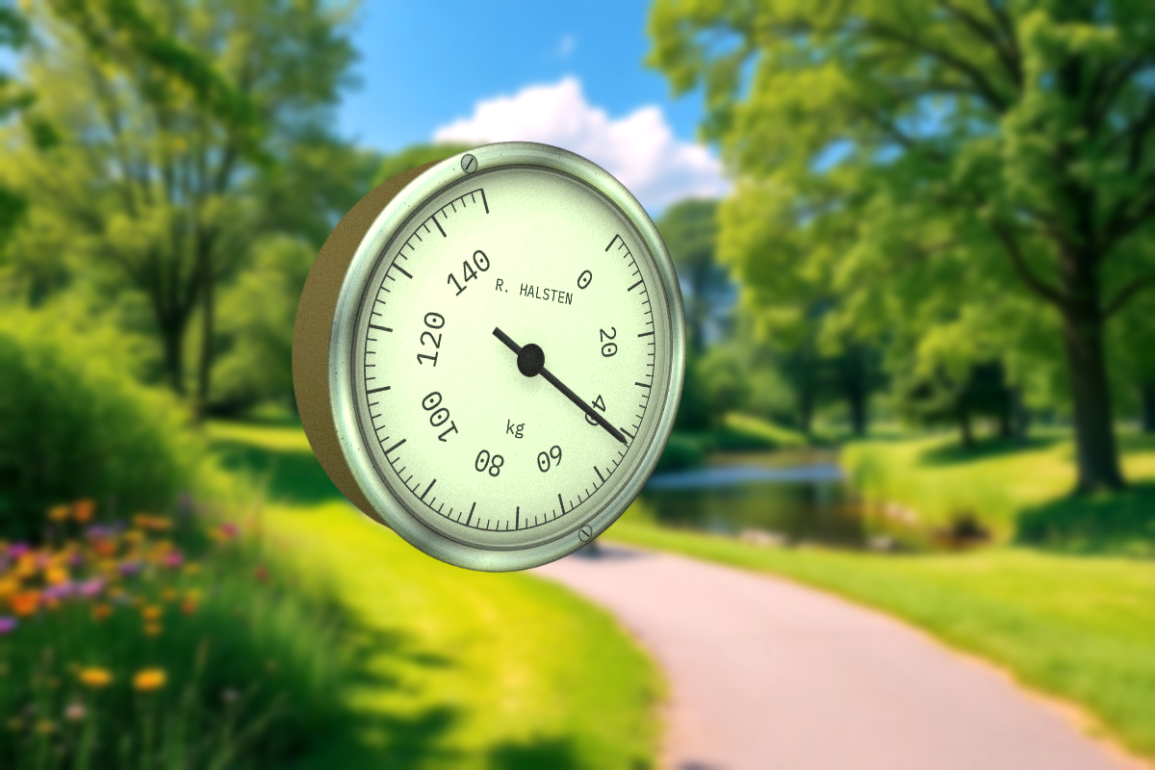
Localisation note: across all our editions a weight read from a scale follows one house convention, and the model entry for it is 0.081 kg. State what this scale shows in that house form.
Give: 42 kg
